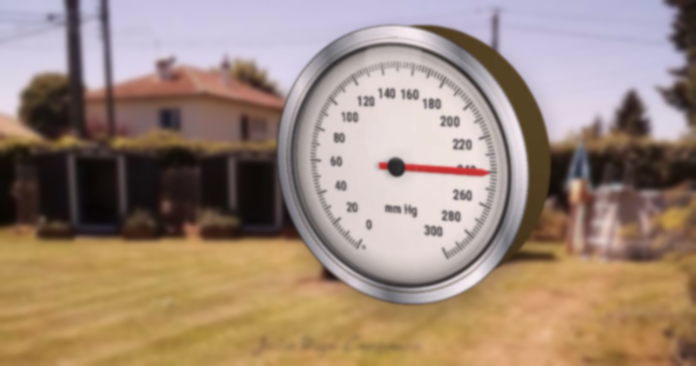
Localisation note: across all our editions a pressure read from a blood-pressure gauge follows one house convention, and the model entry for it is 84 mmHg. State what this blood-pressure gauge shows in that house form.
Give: 240 mmHg
